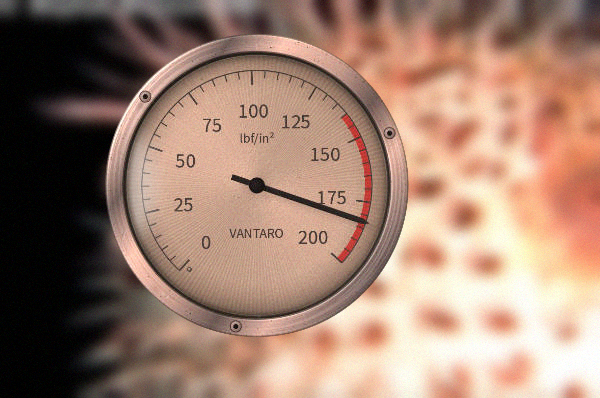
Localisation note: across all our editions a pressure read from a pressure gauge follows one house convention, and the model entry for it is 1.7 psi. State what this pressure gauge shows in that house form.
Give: 182.5 psi
